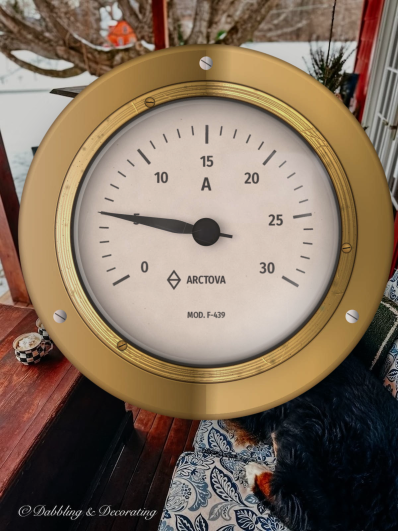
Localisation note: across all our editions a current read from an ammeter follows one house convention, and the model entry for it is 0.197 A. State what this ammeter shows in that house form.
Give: 5 A
